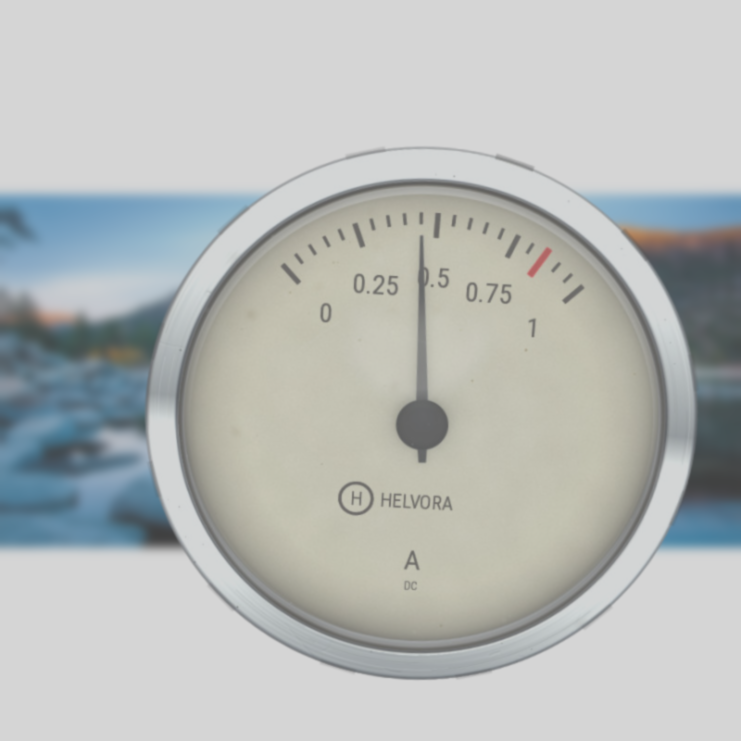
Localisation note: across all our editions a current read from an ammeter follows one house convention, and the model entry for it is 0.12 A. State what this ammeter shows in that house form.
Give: 0.45 A
